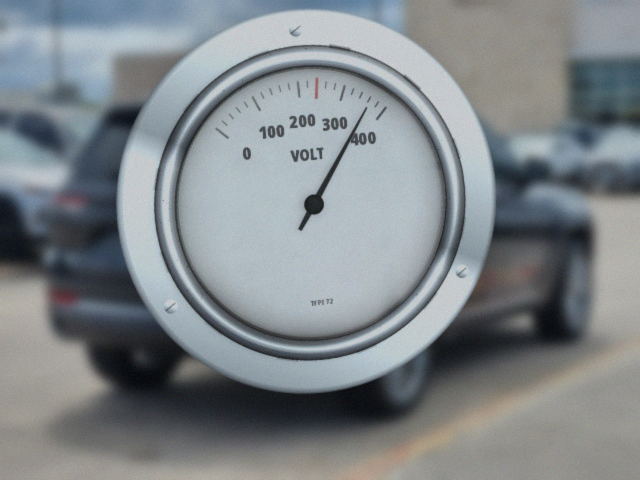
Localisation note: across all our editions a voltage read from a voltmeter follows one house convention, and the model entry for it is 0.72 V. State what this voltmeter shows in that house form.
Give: 360 V
